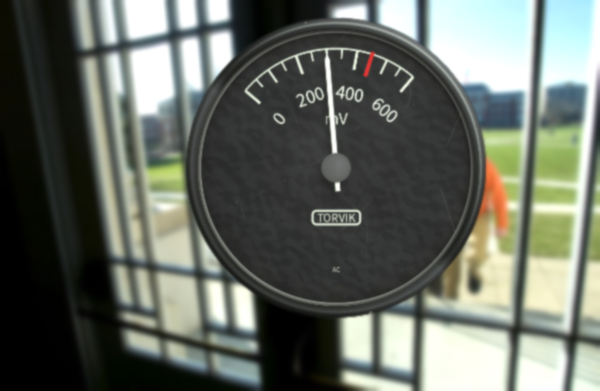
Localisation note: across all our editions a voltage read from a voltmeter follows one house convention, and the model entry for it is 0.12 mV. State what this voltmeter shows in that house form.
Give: 300 mV
